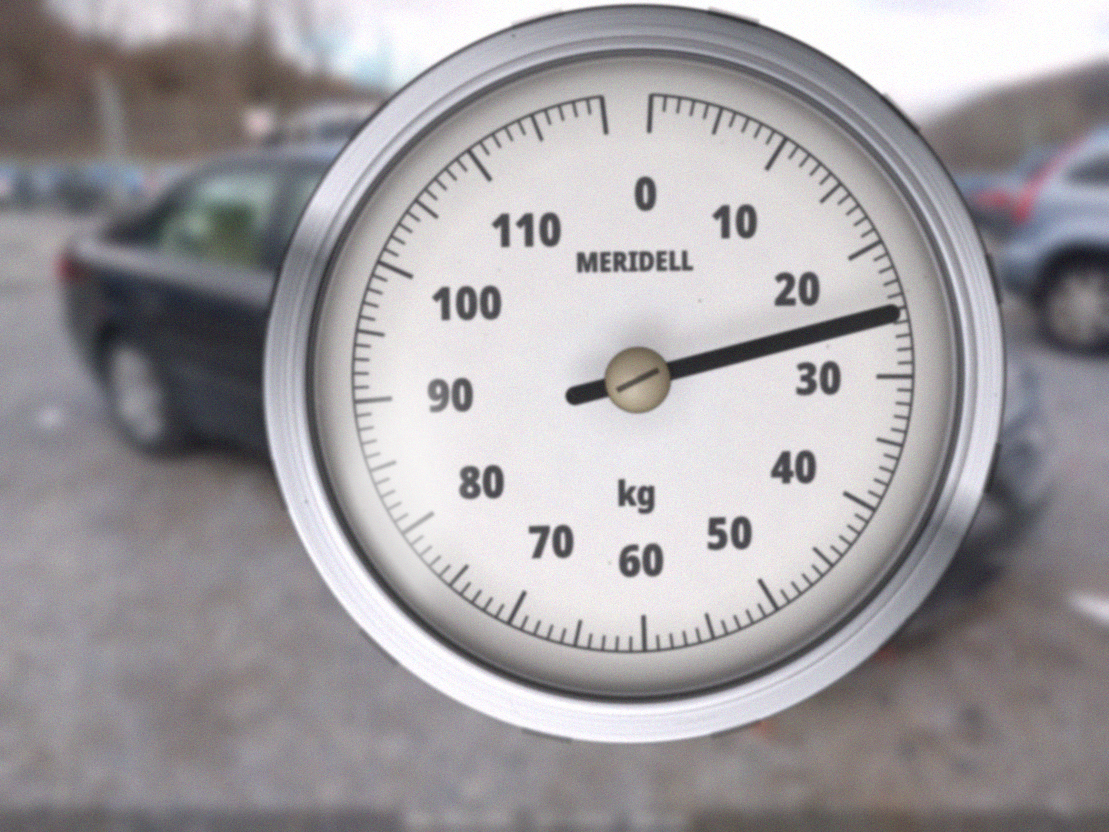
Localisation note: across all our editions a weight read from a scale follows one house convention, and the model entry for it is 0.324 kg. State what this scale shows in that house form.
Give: 25 kg
